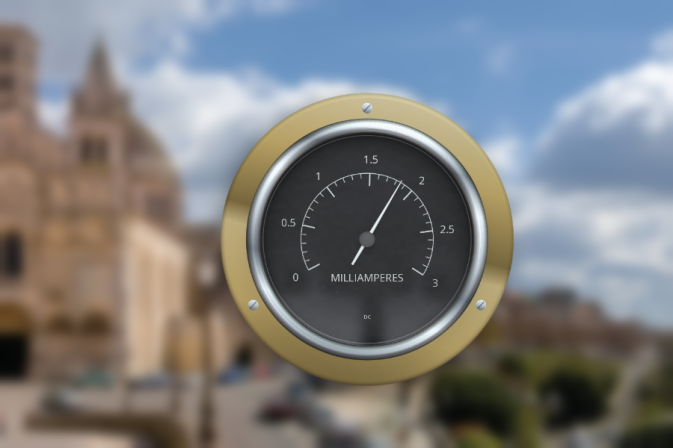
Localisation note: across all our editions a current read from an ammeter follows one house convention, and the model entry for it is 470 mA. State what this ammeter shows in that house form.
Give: 1.85 mA
